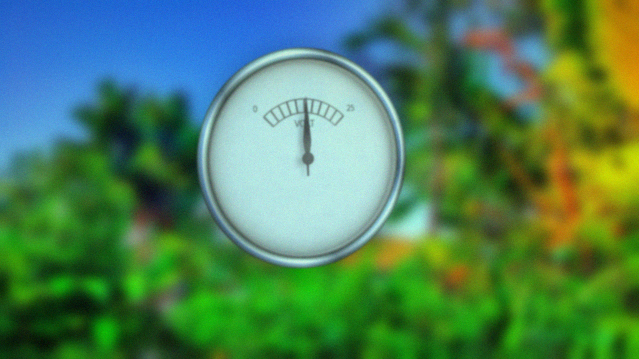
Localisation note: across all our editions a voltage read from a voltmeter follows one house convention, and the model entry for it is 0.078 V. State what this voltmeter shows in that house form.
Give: 12.5 V
